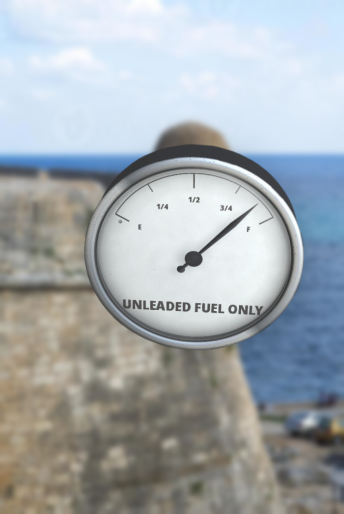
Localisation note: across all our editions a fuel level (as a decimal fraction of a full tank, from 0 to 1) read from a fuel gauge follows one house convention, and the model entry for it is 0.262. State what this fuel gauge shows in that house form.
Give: 0.875
